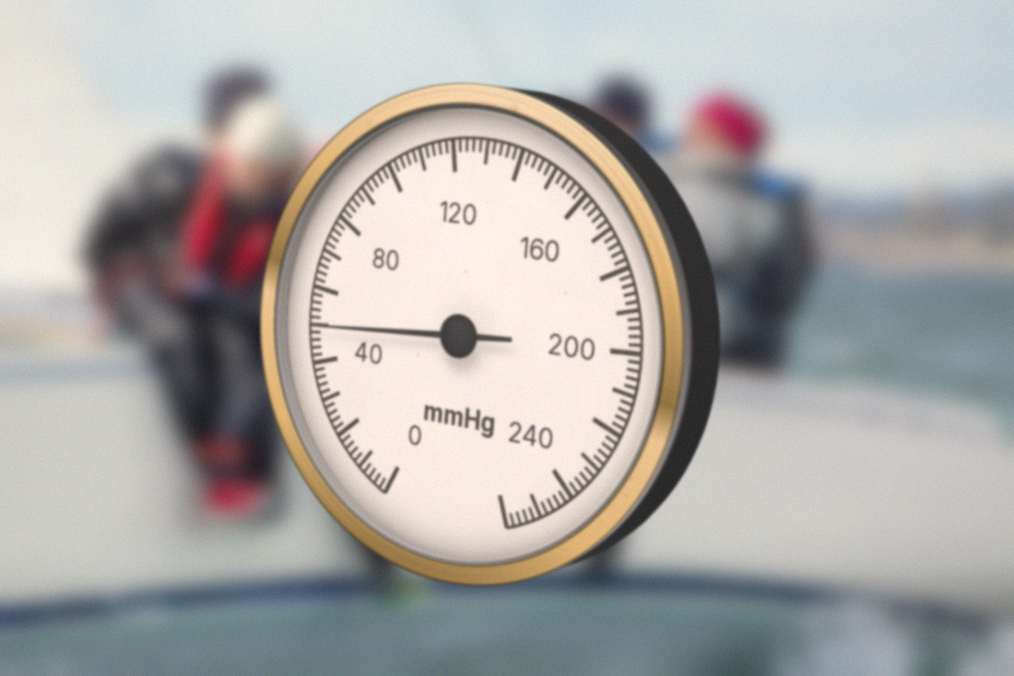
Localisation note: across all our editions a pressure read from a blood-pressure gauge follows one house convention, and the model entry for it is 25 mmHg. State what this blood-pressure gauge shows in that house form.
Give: 50 mmHg
